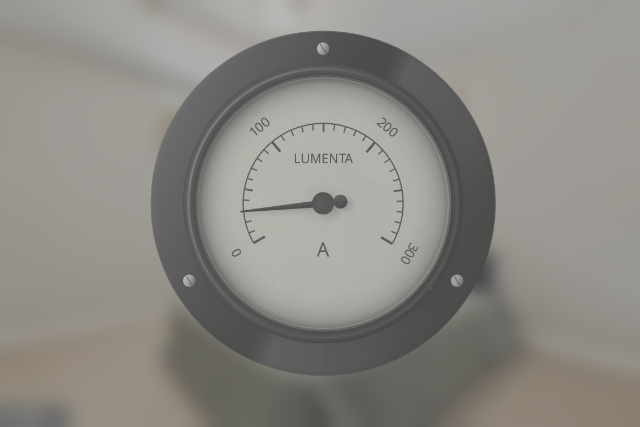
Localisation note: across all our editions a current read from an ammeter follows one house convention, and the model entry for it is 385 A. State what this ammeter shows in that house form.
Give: 30 A
